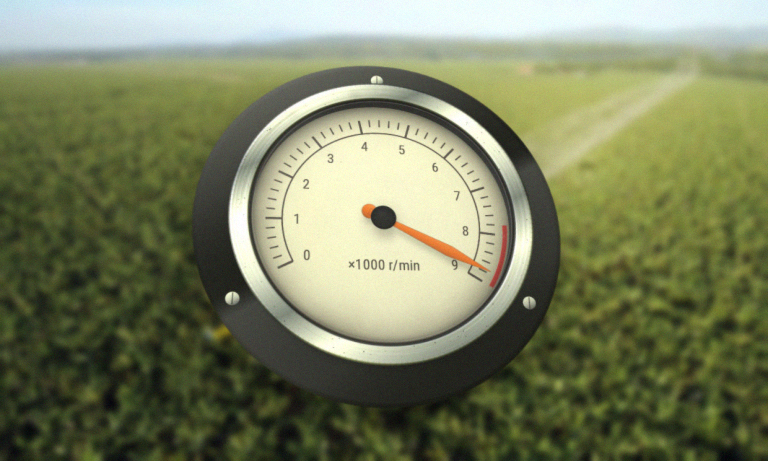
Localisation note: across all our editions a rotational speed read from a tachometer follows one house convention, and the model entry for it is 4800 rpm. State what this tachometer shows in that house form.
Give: 8800 rpm
